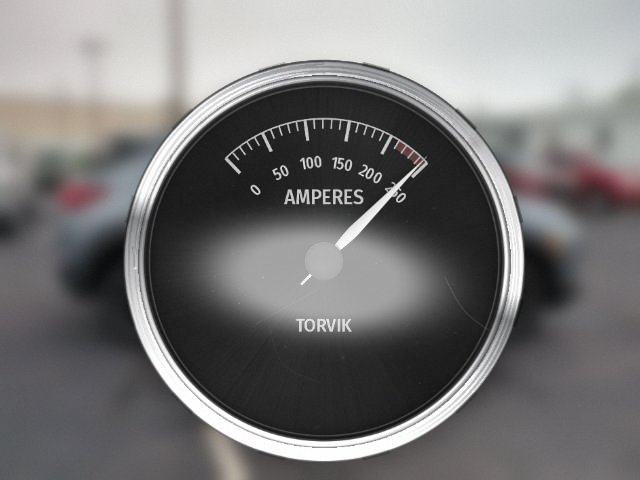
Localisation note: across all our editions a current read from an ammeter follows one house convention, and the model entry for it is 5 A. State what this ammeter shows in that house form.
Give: 245 A
